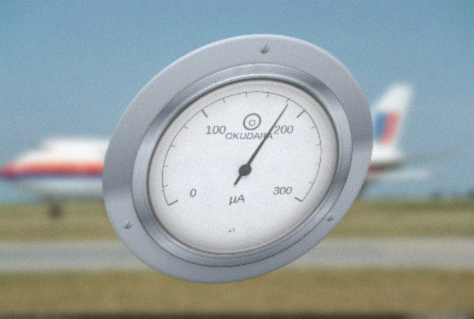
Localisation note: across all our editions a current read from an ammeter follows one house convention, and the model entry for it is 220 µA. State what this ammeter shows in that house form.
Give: 180 µA
